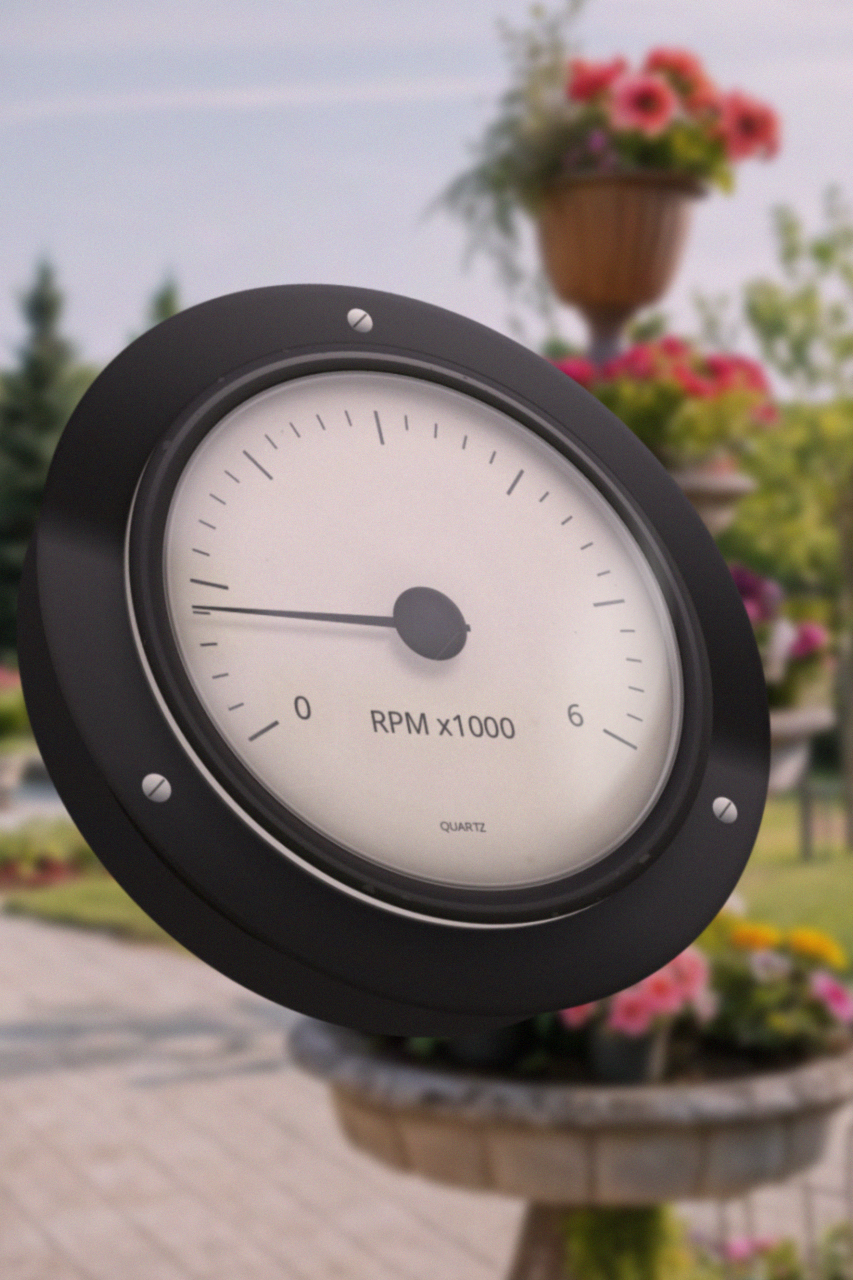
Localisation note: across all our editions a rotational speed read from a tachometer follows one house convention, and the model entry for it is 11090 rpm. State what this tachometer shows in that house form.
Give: 800 rpm
